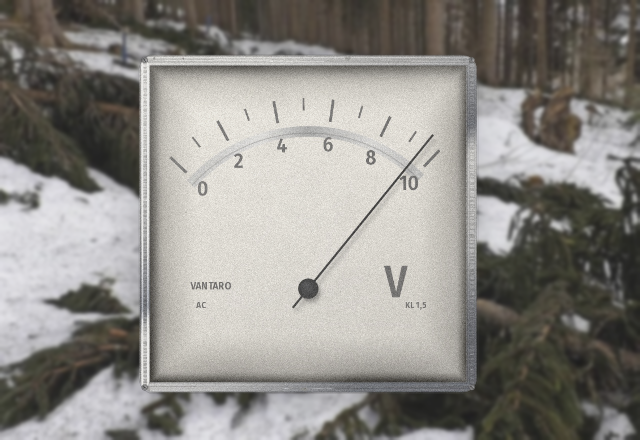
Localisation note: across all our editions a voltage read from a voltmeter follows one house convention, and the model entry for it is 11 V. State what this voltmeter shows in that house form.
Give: 9.5 V
